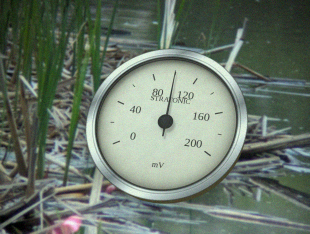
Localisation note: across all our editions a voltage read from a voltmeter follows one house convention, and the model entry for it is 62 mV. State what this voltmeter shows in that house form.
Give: 100 mV
